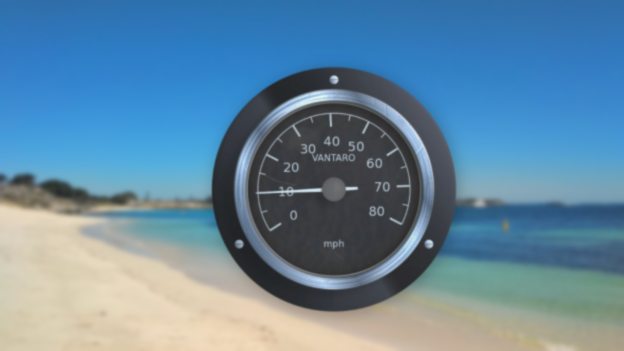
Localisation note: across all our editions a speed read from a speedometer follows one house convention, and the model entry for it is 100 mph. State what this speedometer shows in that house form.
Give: 10 mph
